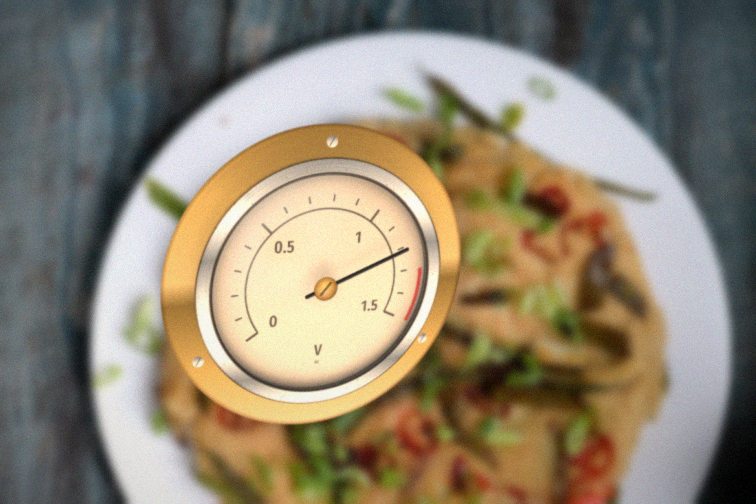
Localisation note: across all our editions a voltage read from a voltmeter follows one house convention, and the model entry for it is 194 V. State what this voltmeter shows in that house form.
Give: 1.2 V
